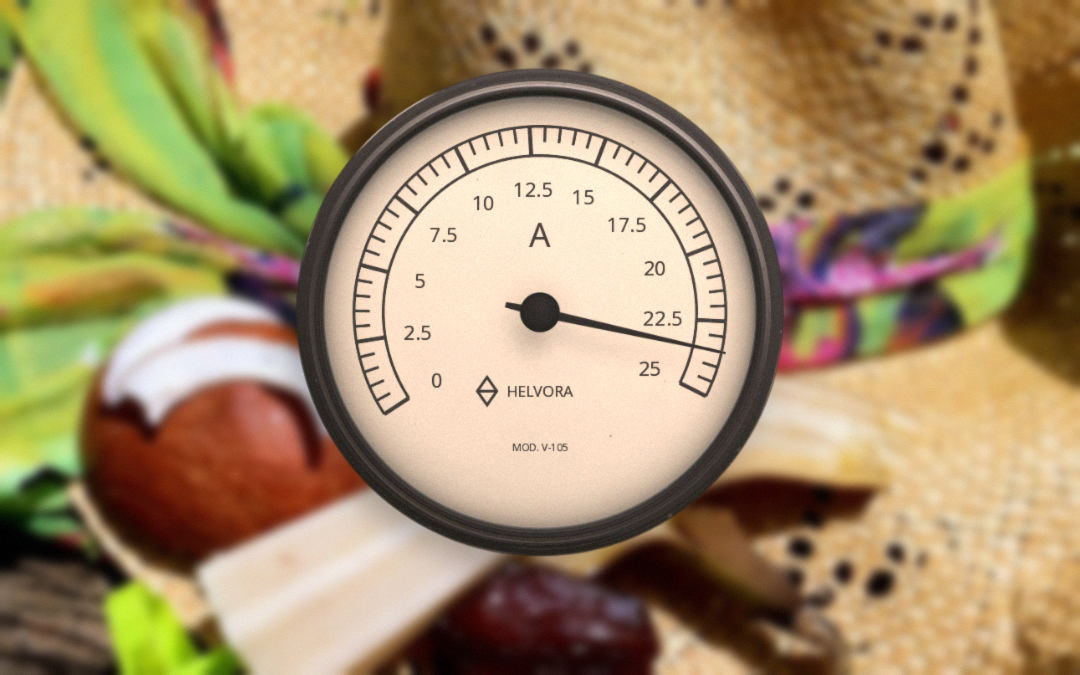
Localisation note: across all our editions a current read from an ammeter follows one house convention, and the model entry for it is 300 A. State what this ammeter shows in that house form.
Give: 23.5 A
